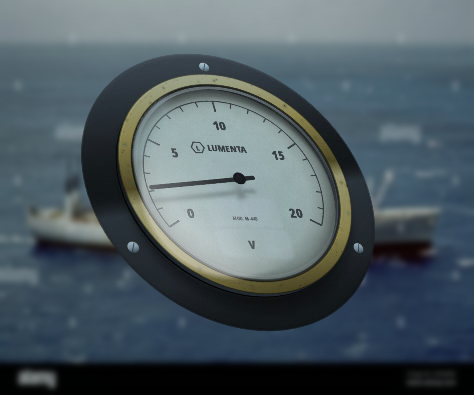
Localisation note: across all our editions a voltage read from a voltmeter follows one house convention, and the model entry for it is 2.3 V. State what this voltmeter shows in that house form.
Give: 2 V
